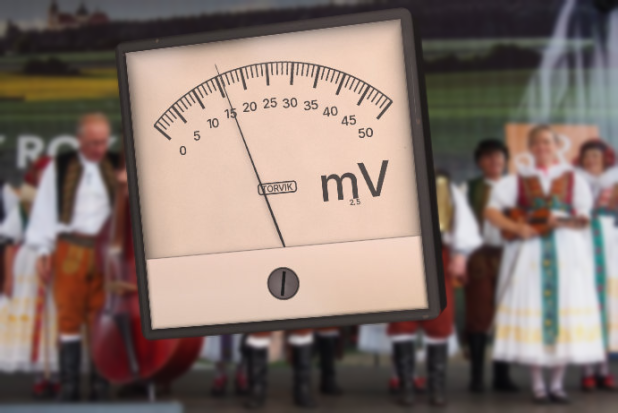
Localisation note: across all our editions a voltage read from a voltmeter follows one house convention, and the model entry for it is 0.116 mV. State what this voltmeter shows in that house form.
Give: 16 mV
